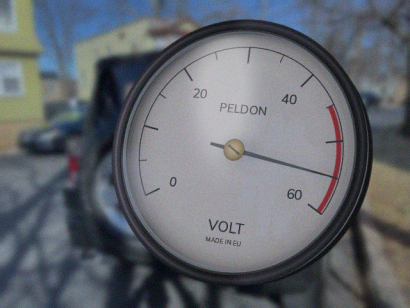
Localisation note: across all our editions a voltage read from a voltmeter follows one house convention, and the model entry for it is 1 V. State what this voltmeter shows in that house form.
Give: 55 V
